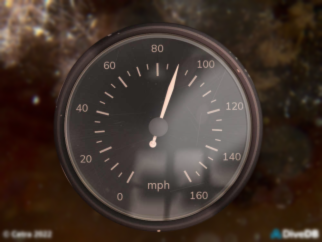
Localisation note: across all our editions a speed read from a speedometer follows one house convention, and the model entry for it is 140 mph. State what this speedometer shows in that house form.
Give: 90 mph
